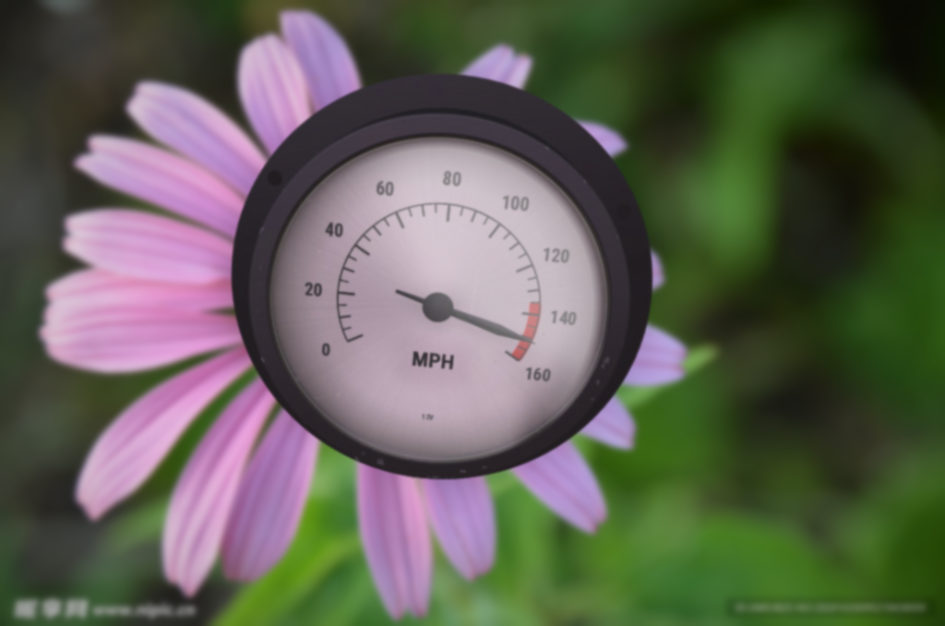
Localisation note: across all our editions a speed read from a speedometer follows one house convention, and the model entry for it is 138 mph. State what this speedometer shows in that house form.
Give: 150 mph
